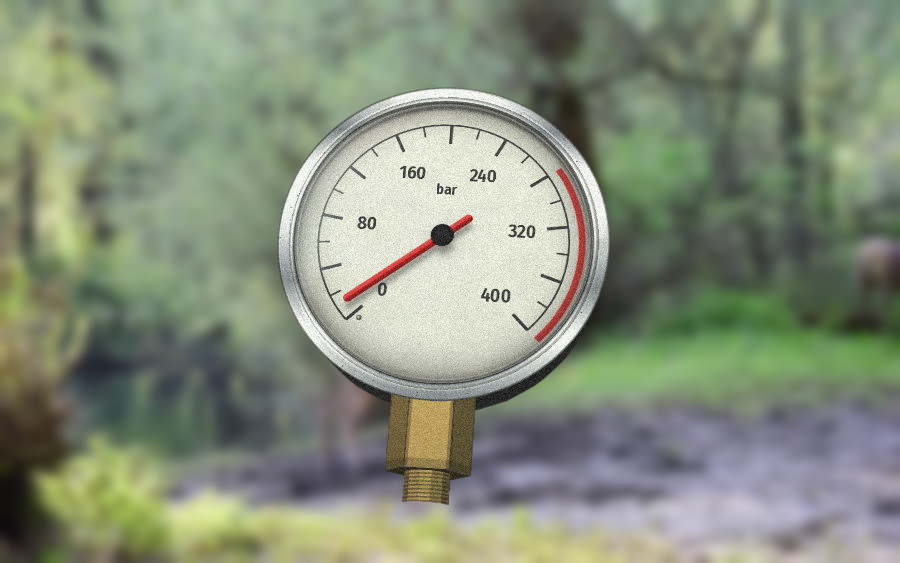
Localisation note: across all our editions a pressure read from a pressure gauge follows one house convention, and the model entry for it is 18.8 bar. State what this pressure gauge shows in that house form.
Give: 10 bar
